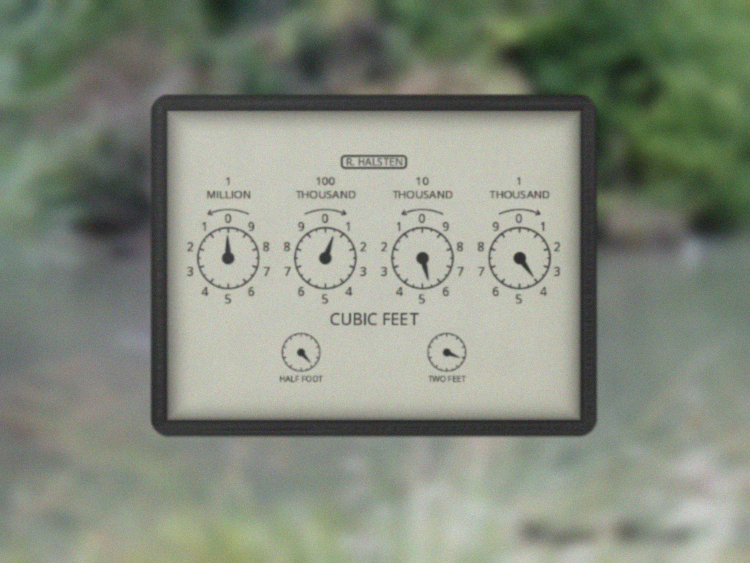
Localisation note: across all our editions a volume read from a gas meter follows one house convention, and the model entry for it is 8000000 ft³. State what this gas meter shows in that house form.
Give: 5400 ft³
